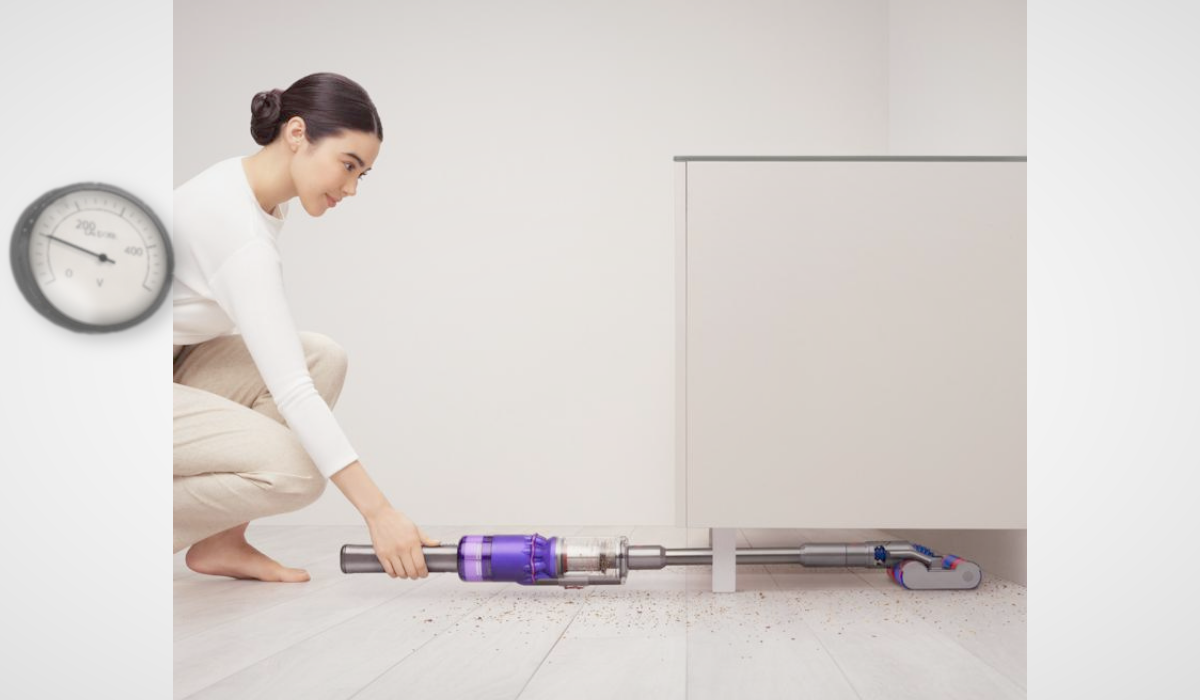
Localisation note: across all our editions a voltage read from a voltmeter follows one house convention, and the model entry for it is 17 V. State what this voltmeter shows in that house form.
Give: 100 V
